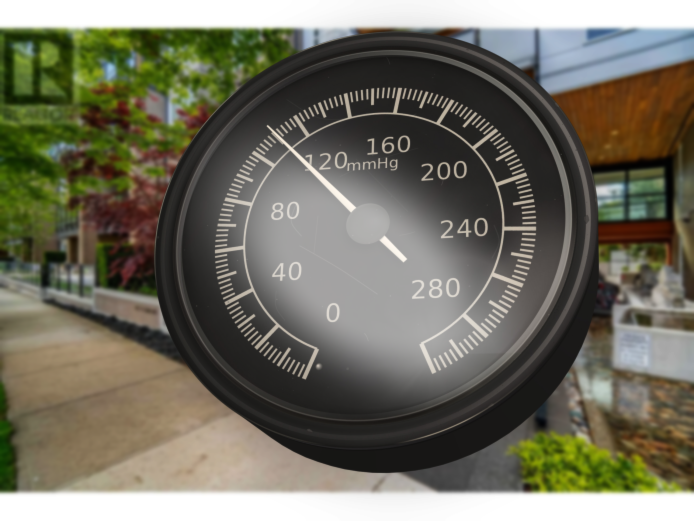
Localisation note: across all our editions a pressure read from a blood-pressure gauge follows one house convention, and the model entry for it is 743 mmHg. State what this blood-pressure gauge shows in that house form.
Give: 110 mmHg
